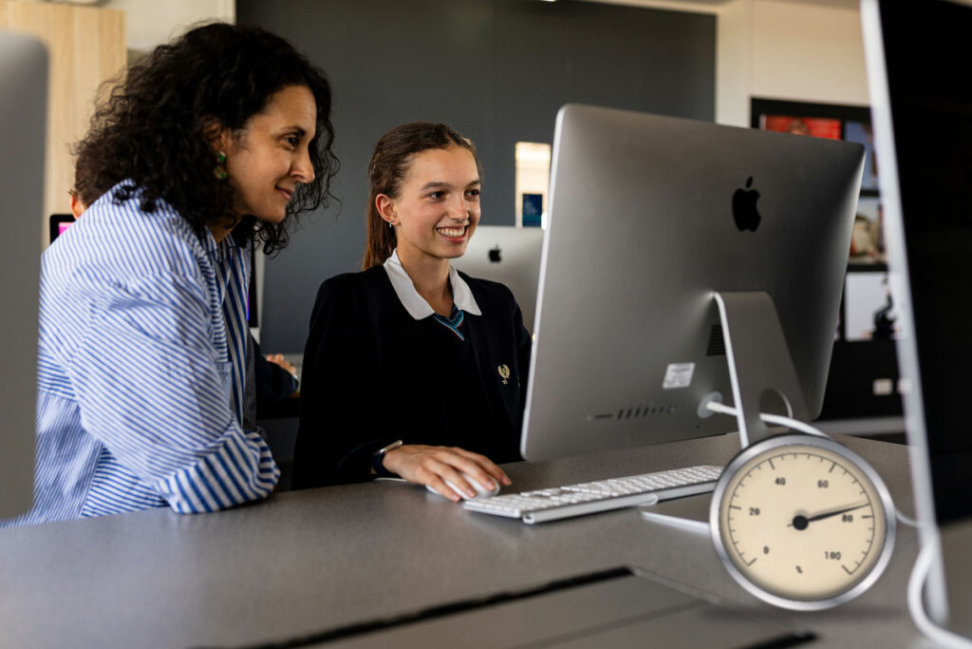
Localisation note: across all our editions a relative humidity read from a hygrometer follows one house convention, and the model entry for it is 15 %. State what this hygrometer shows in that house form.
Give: 76 %
